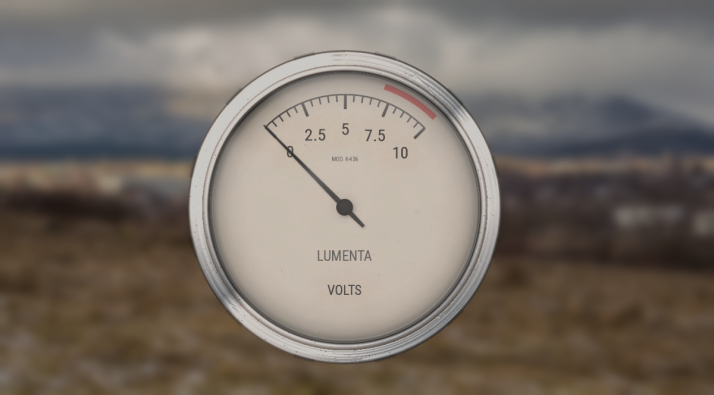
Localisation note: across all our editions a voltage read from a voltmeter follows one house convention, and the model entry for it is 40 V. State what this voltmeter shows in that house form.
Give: 0 V
